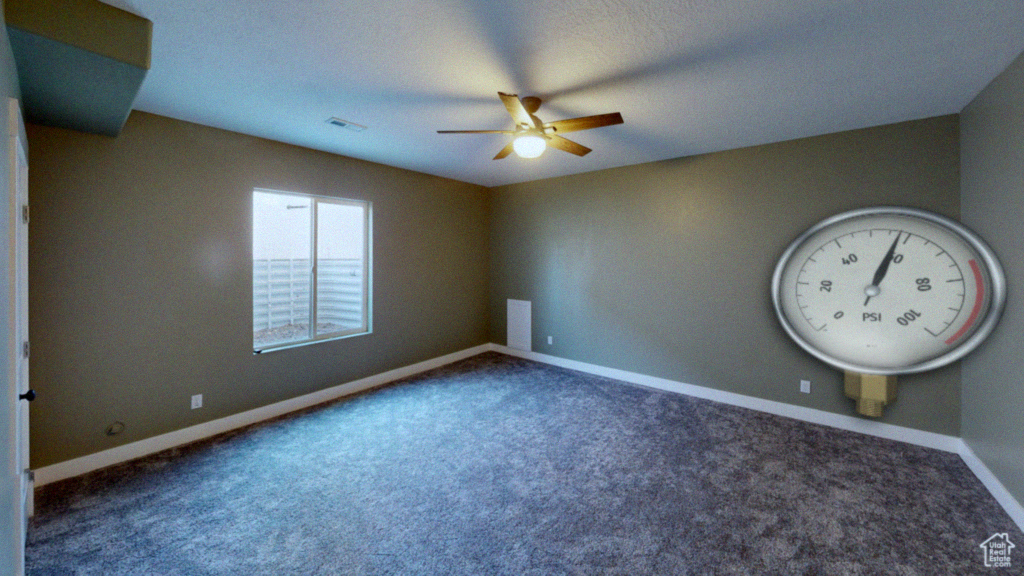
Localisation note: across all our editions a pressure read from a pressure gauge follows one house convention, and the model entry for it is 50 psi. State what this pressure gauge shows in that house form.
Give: 57.5 psi
